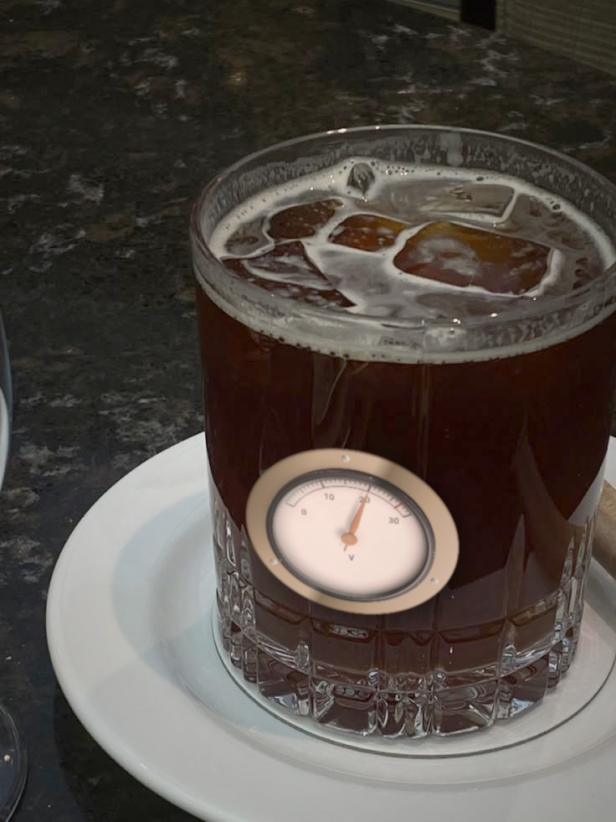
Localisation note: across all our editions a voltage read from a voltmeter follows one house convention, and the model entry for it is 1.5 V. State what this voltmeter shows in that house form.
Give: 20 V
